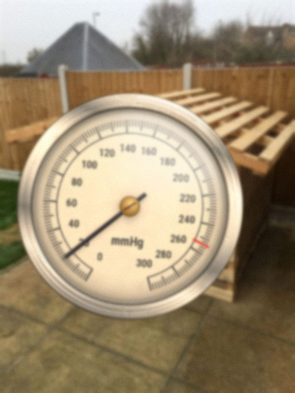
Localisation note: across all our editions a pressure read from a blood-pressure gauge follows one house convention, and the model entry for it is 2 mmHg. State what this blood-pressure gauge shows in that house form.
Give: 20 mmHg
